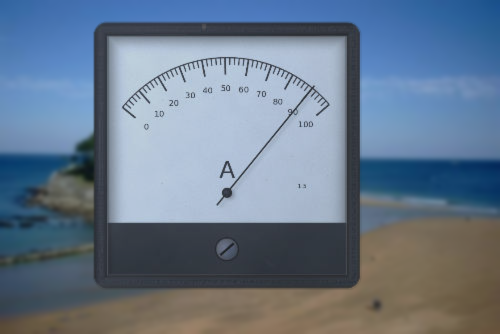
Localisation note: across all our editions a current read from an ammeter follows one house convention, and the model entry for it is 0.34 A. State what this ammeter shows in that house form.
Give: 90 A
